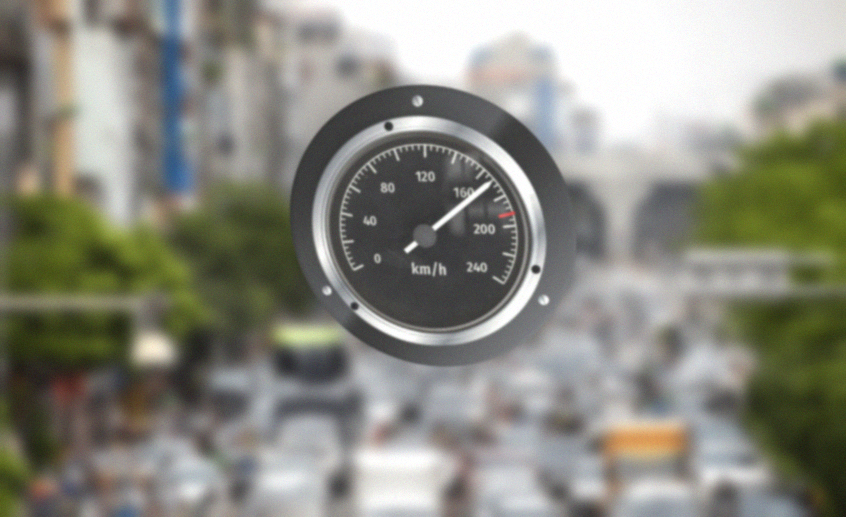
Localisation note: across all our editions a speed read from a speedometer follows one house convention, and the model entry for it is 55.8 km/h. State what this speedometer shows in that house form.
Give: 168 km/h
